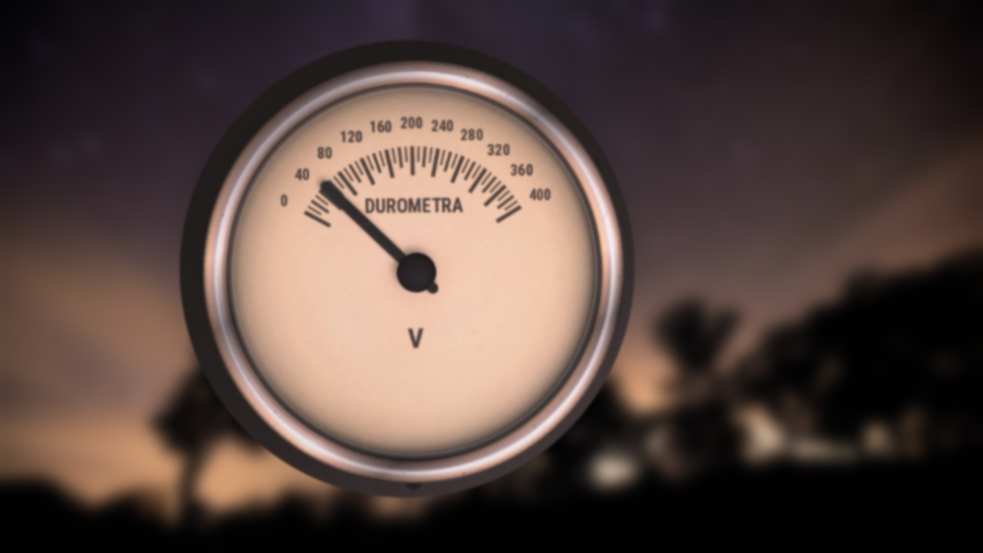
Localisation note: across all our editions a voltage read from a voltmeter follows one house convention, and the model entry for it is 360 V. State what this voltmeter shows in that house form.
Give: 50 V
